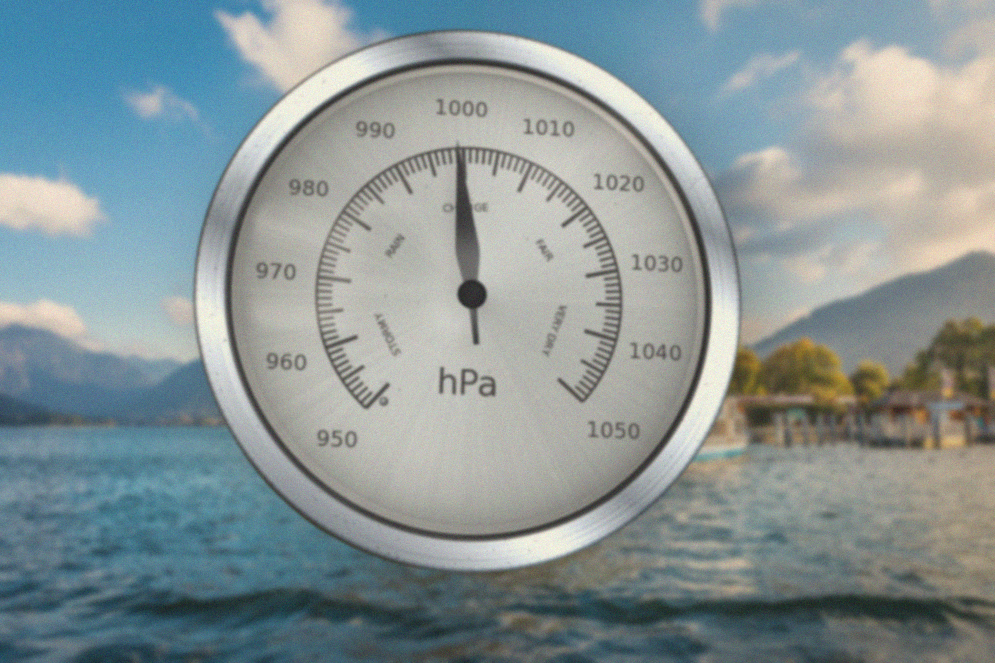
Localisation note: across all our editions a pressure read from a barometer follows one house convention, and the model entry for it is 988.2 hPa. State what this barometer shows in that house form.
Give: 999 hPa
